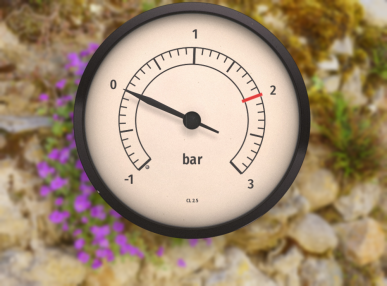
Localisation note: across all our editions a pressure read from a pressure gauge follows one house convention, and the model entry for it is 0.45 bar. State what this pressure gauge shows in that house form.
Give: 0 bar
